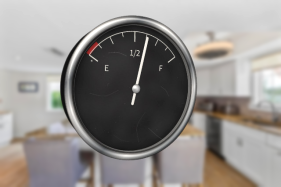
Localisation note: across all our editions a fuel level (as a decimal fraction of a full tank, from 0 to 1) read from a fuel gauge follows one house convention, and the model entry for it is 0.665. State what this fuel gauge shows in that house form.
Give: 0.625
